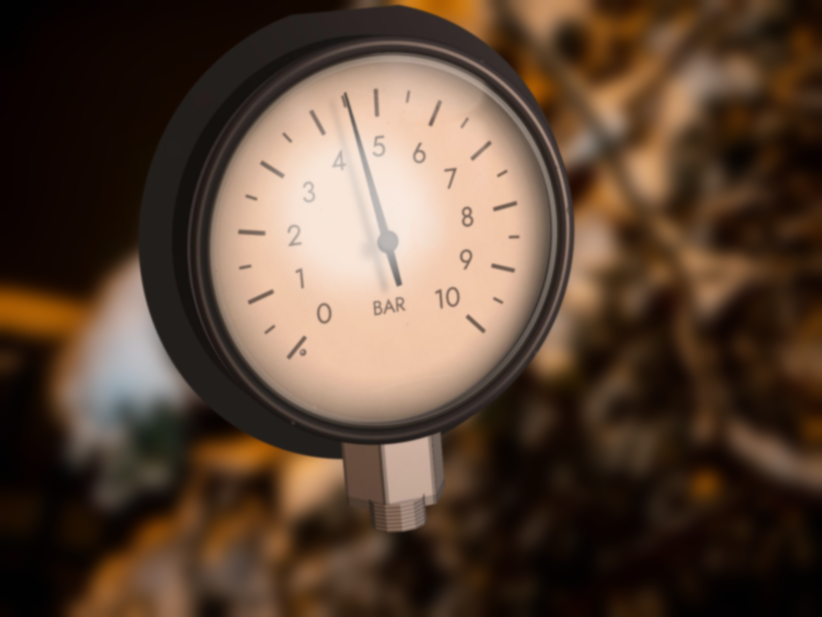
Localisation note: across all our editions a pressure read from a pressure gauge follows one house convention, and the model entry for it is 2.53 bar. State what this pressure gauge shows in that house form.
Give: 4.5 bar
